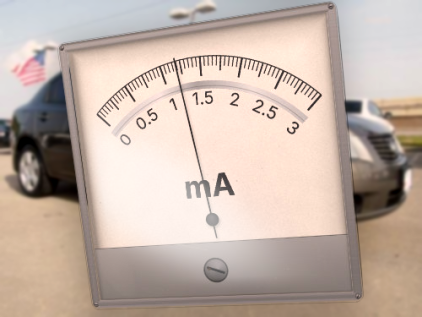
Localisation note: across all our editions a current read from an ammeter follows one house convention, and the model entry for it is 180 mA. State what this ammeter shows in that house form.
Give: 1.2 mA
